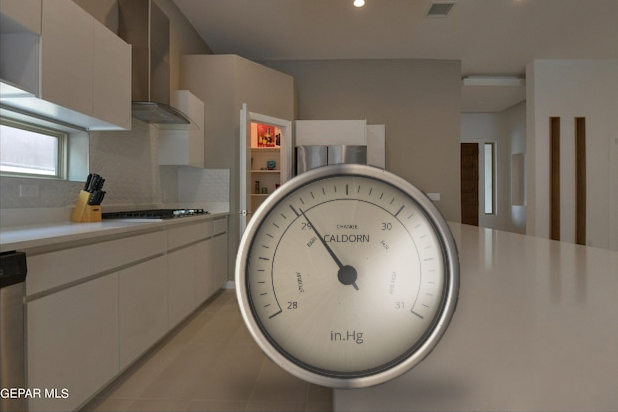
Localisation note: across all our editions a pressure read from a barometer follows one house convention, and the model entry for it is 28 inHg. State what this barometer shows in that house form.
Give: 29.05 inHg
